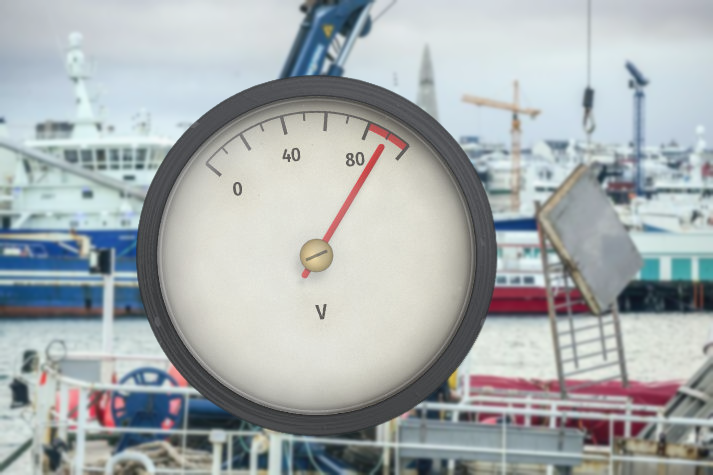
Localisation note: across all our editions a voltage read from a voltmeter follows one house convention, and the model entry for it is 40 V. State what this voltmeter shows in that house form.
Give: 90 V
